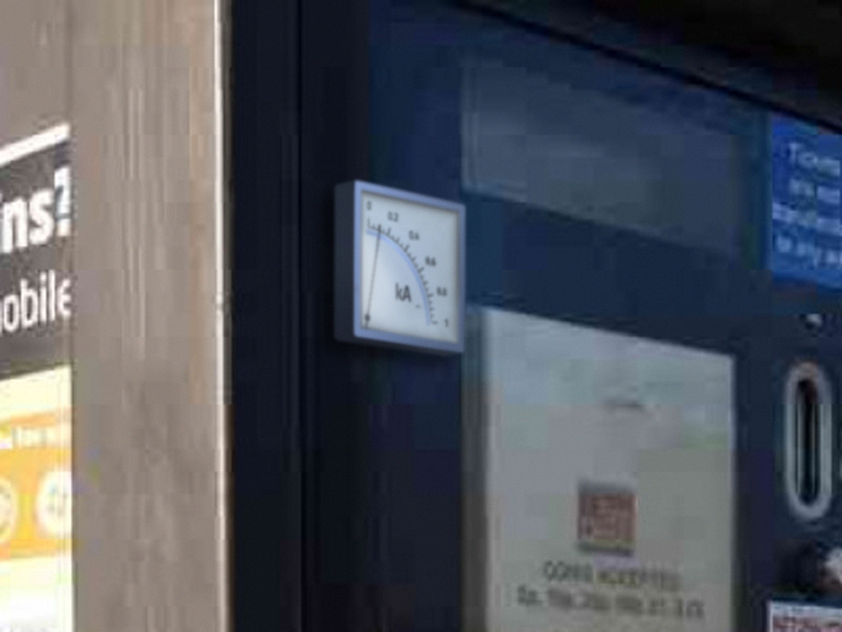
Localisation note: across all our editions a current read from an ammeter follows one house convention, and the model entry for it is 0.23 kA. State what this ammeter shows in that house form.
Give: 0.1 kA
